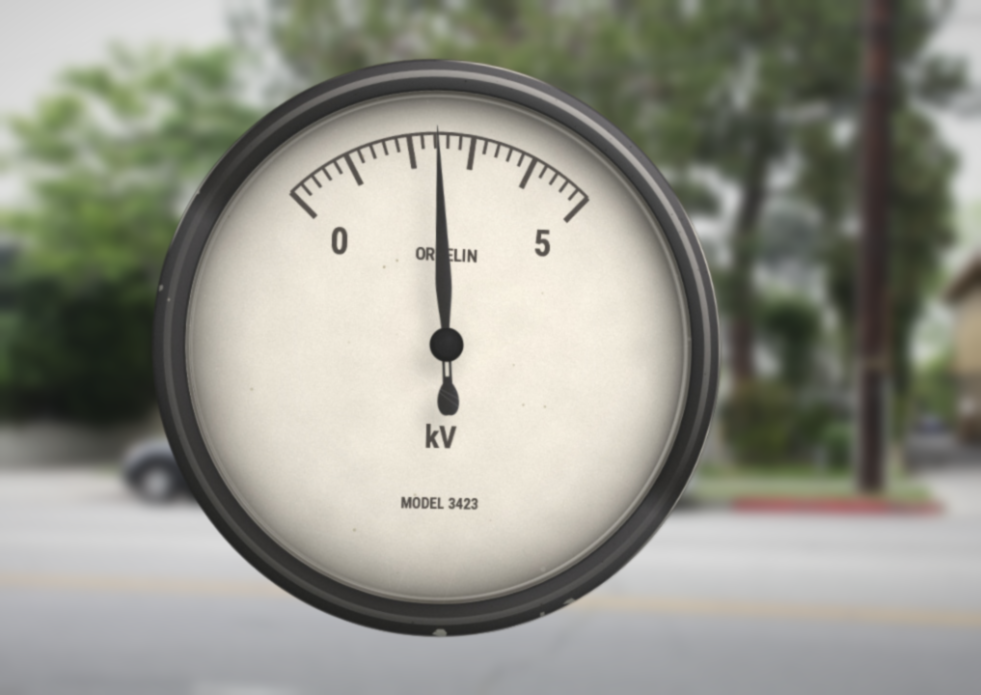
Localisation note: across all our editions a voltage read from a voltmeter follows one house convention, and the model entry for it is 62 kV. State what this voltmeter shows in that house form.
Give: 2.4 kV
